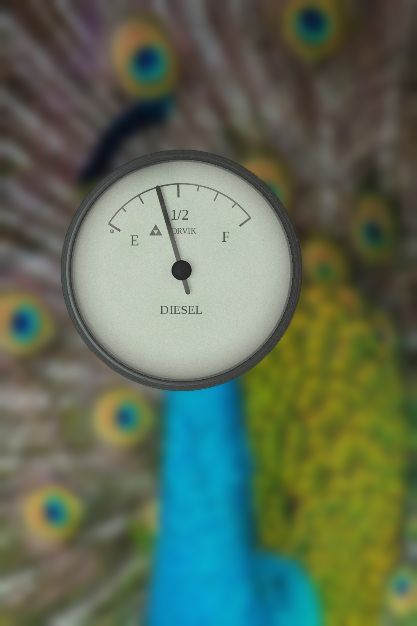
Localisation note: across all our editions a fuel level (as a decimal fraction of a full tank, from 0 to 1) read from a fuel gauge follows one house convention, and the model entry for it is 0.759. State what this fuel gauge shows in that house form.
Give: 0.375
